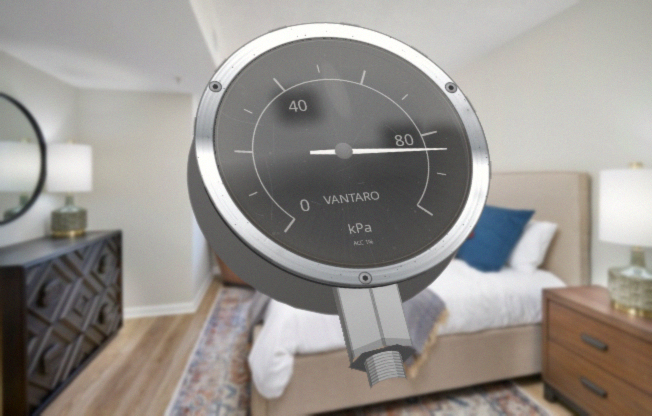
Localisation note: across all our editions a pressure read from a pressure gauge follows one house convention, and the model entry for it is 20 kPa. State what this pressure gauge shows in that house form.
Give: 85 kPa
